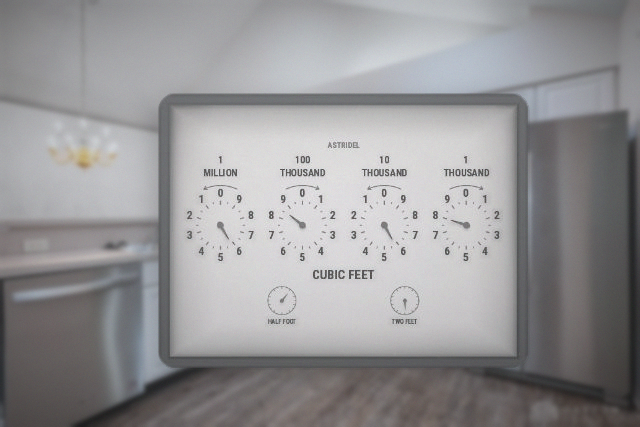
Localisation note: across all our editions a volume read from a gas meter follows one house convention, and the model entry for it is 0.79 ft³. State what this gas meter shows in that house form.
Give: 585800 ft³
